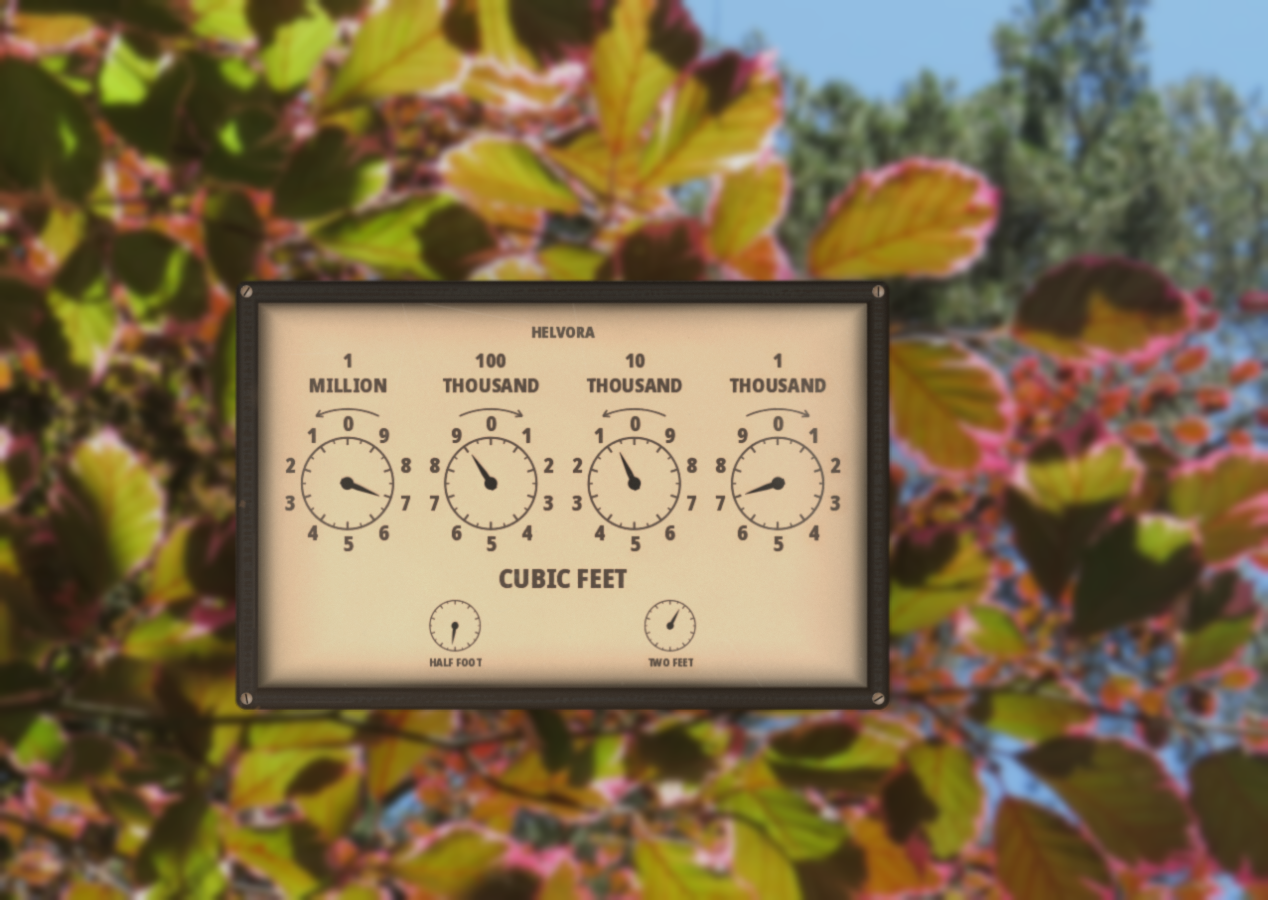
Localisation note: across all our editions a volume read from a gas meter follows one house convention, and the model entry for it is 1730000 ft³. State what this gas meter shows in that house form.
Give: 690700 ft³
